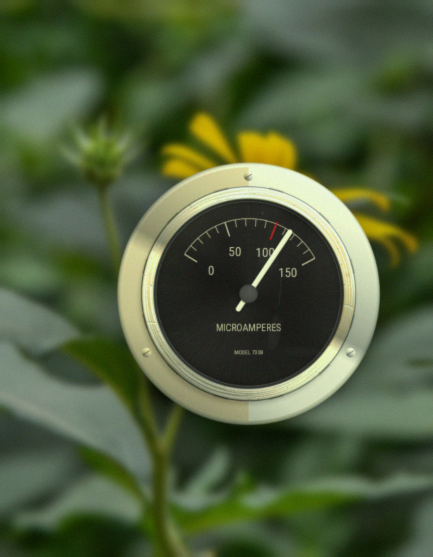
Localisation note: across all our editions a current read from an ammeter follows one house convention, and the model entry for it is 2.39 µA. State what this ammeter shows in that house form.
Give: 115 µA
